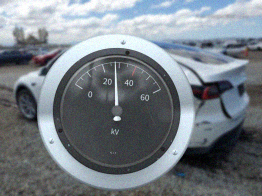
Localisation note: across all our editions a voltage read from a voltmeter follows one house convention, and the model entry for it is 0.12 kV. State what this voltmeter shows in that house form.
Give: 27.5 kV
